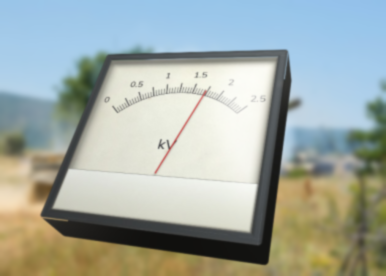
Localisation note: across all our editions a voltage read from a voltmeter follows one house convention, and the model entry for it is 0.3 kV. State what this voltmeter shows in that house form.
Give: 1.75 kV
